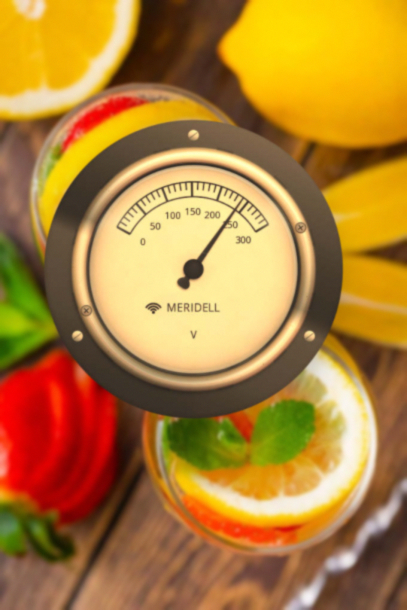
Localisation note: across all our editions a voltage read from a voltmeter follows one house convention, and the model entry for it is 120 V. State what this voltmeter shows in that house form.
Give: 240 V
